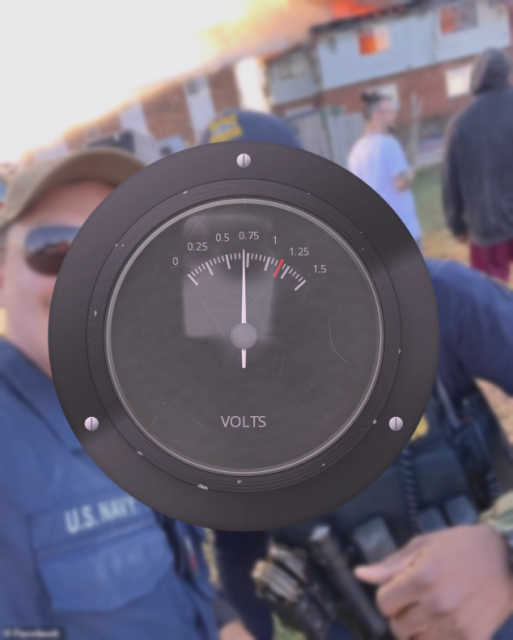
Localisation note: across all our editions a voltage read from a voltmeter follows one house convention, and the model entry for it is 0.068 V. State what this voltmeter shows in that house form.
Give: 0.7 V
